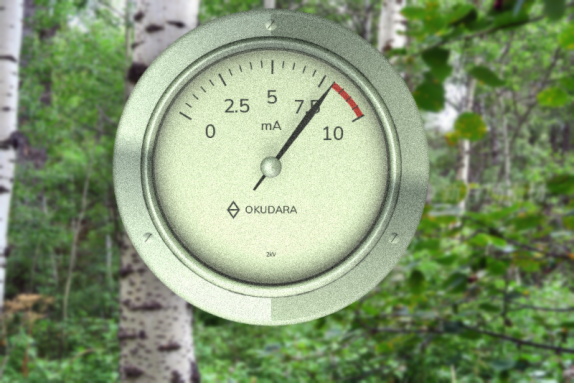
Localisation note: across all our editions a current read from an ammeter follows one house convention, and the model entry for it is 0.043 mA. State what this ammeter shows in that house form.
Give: 8 mA
